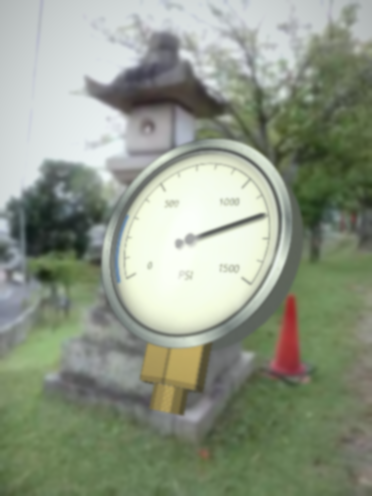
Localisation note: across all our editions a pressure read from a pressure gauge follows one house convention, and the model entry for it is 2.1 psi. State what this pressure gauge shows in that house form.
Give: 1200 psi
